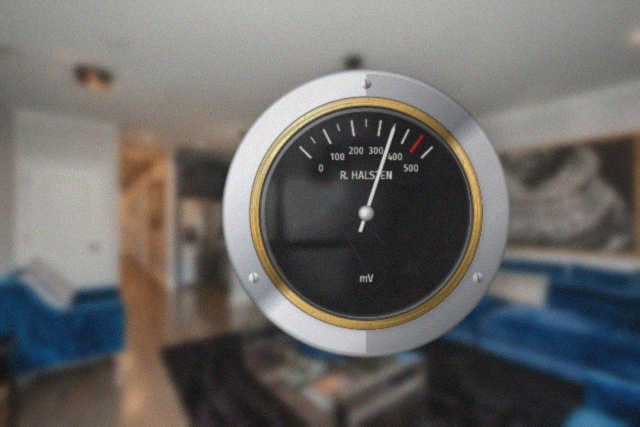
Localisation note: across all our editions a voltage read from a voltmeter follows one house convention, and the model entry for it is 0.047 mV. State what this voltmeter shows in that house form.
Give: 350 mV
